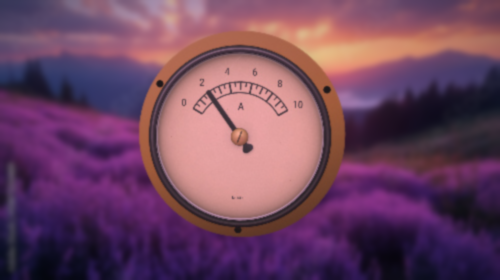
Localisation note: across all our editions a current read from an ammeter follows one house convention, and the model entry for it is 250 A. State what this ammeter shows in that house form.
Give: 2 A
